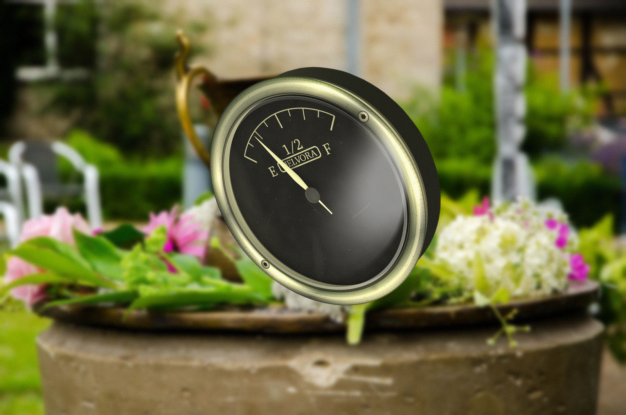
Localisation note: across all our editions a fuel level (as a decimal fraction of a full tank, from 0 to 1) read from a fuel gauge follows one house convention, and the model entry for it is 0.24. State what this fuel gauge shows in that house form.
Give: 0.25
